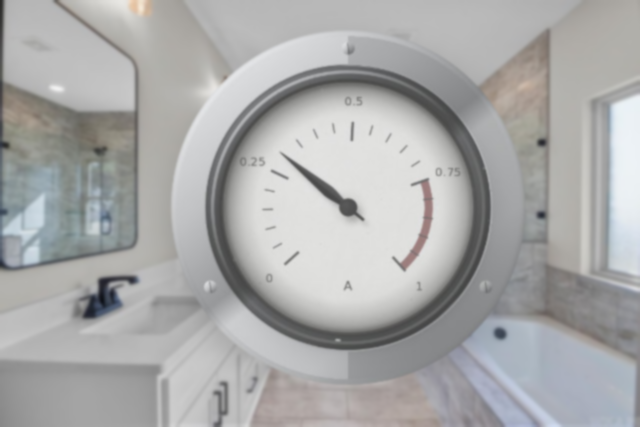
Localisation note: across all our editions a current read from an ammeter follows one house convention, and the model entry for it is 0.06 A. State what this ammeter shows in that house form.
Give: 0.3 A
